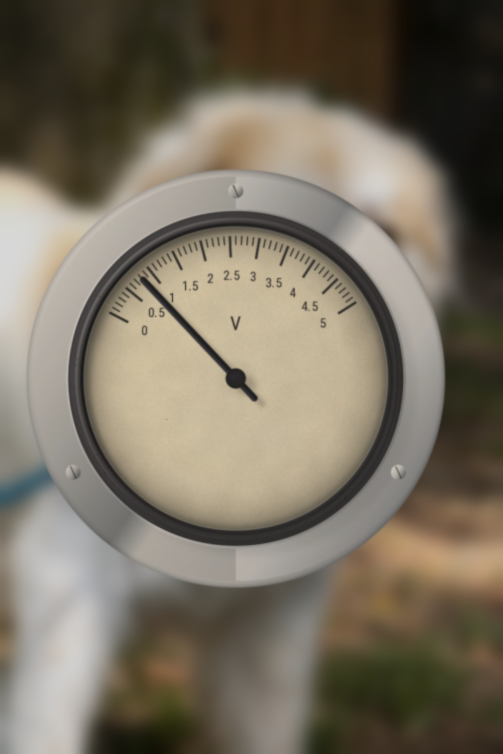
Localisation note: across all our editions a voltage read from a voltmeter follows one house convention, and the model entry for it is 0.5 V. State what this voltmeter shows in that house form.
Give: 0.8 V
